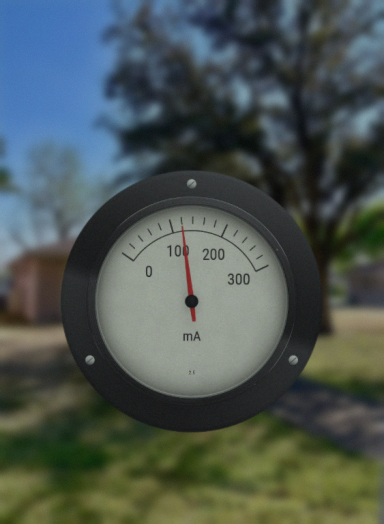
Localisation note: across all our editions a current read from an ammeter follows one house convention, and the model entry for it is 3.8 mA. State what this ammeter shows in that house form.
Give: 120 mA
